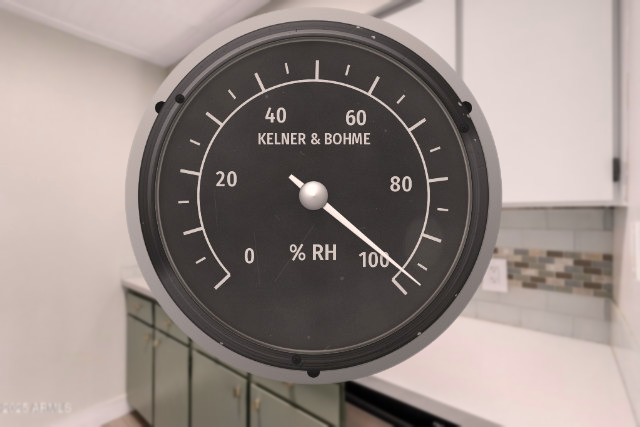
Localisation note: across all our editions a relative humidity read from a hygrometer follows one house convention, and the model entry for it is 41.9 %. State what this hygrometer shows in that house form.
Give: 97.5 %
